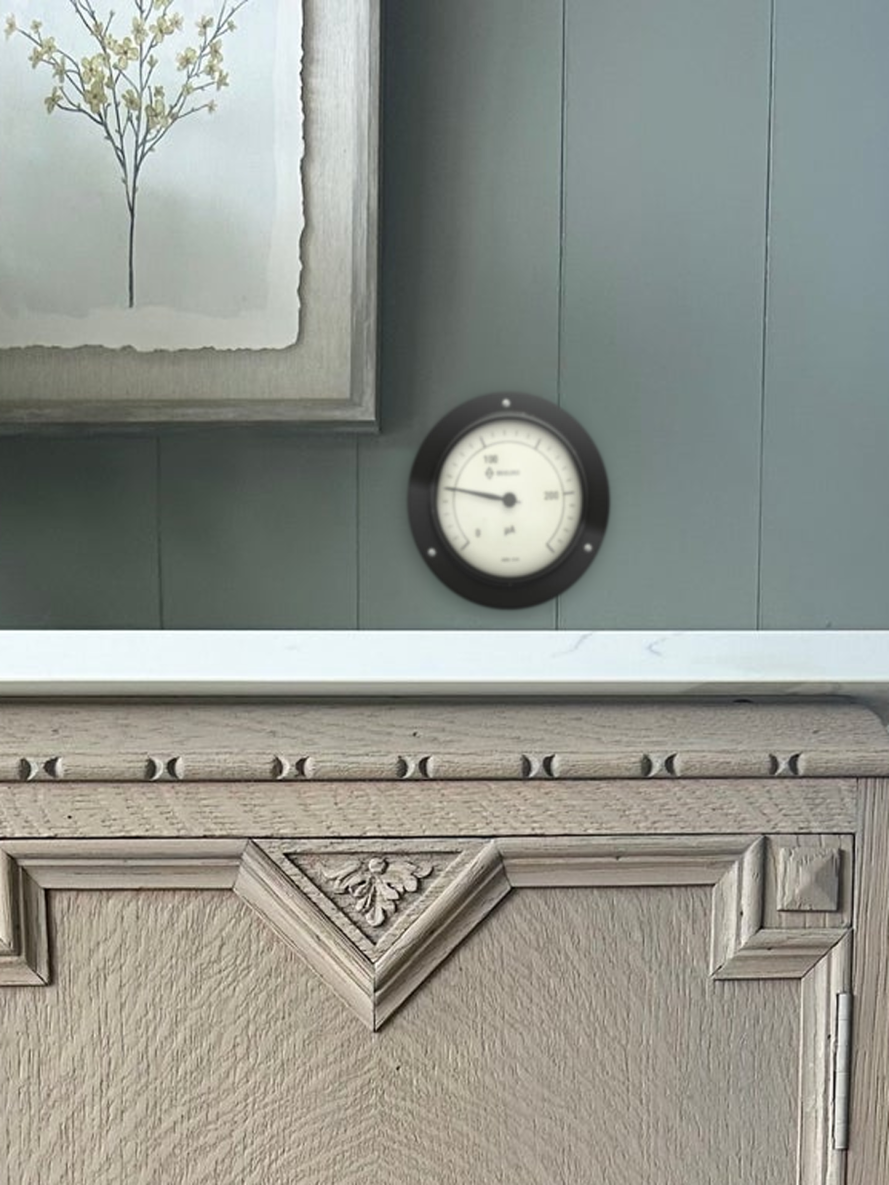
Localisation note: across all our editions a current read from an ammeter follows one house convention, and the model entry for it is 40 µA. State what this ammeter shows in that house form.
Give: 50 µA
